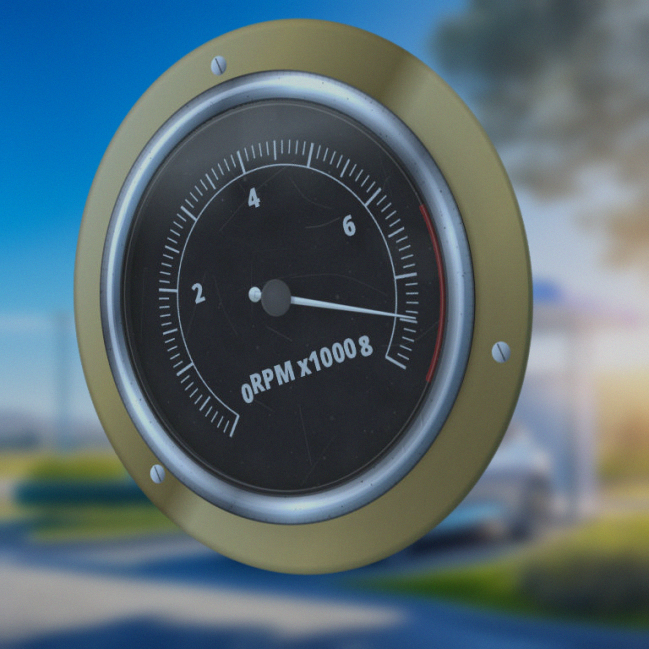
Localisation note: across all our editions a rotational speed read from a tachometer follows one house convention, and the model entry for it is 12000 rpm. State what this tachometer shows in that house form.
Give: 7450 rpm
